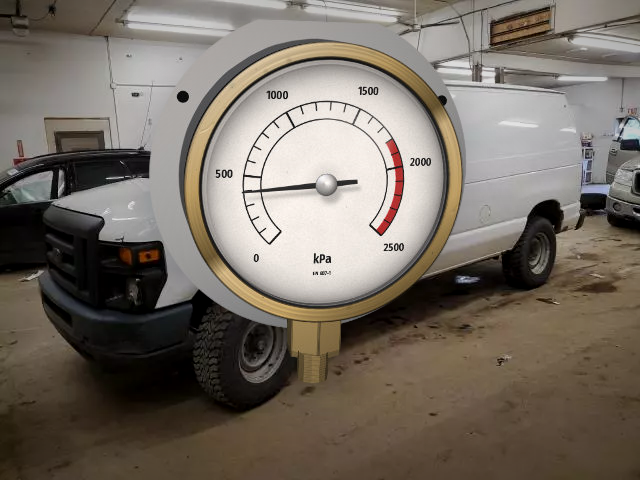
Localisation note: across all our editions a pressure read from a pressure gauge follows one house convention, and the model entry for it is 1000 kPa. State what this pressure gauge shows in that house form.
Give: 400 kPa
